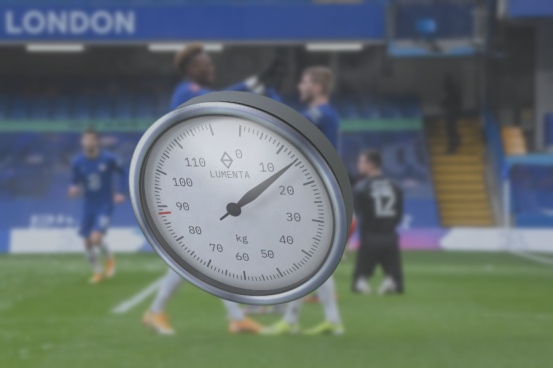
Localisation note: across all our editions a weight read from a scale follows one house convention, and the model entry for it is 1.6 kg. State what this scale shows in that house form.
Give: 14 kg
